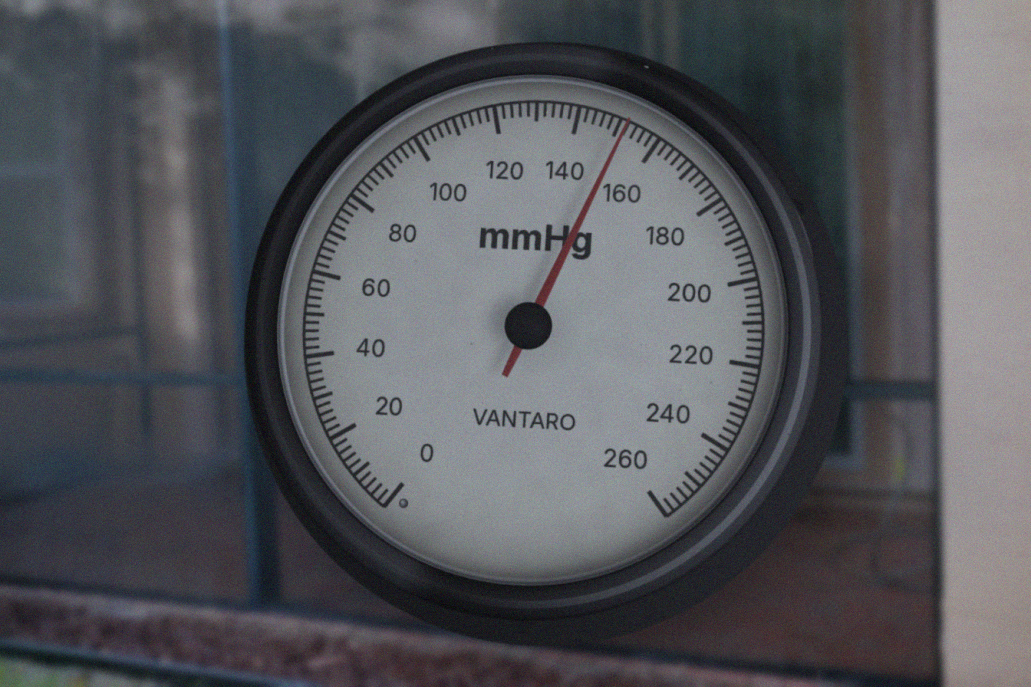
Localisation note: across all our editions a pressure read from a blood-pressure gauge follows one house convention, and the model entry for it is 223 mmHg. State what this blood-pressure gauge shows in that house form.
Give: 152 mmHg
